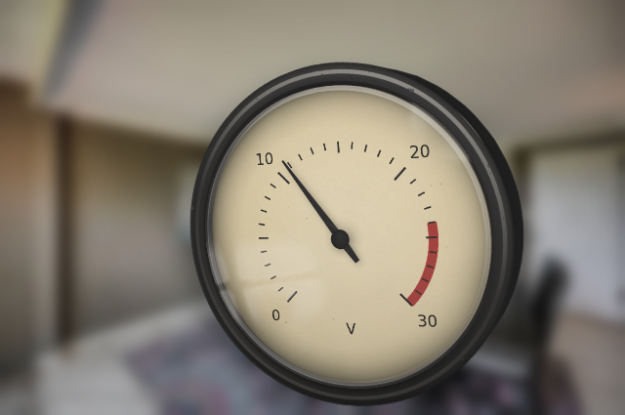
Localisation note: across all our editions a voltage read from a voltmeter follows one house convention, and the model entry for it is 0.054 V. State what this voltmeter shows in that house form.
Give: 11 V
